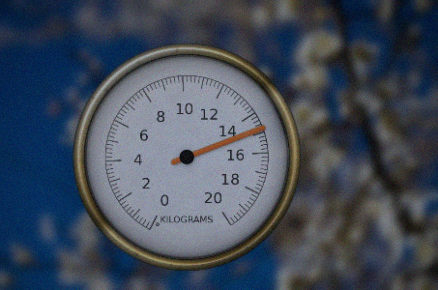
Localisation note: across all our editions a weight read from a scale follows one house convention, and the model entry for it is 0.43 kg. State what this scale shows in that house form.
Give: 14.8 kg
